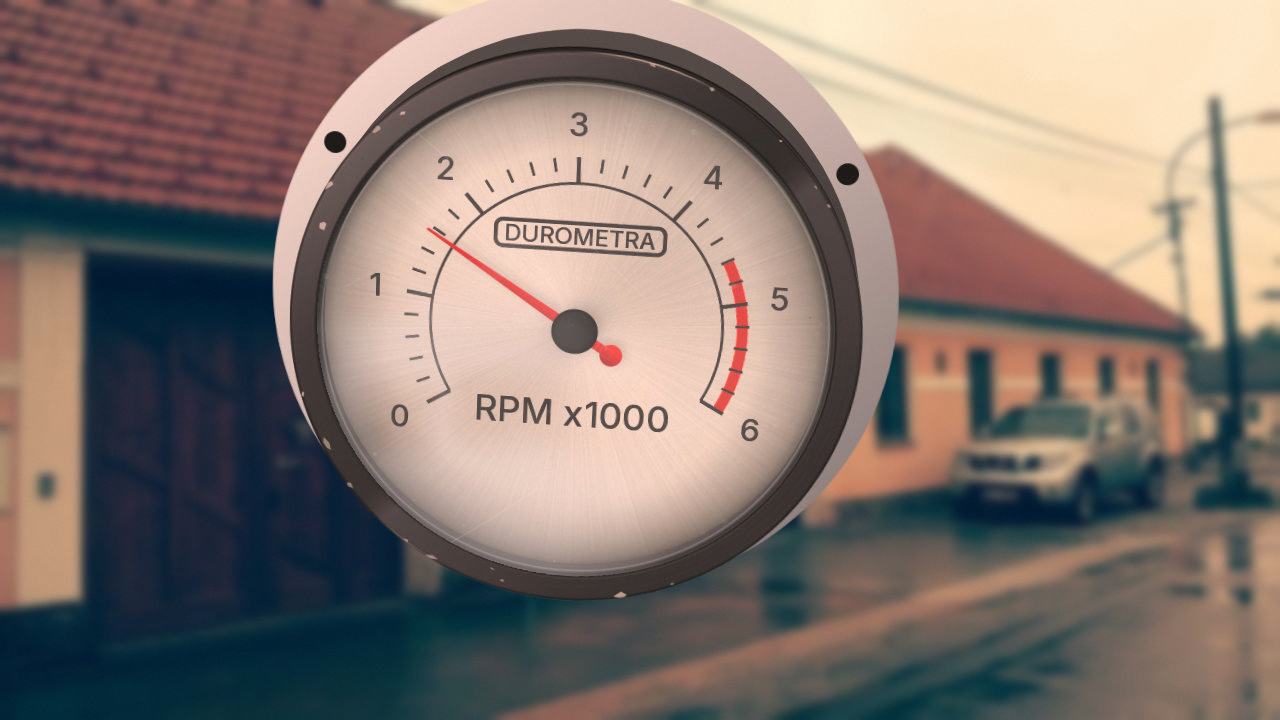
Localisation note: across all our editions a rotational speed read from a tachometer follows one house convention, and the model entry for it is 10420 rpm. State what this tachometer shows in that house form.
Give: 1600 rpm
